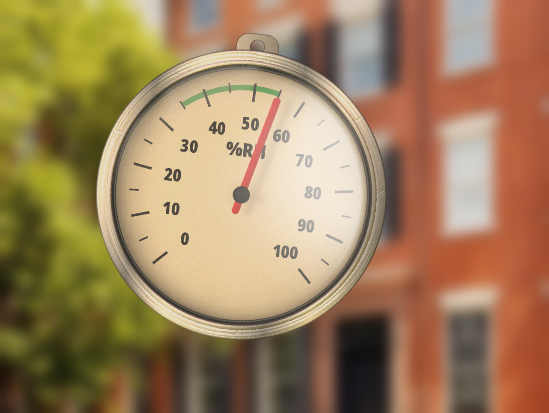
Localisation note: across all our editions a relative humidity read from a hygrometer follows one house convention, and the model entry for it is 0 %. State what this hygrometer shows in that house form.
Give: 55 %
